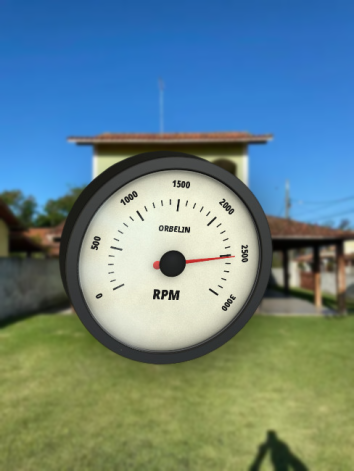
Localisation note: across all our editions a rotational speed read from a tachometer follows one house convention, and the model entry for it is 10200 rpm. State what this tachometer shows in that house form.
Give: 2500 rpm
